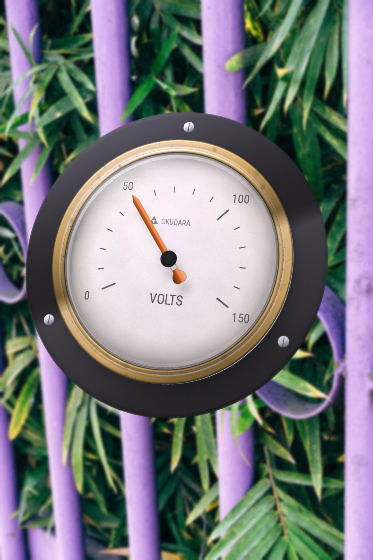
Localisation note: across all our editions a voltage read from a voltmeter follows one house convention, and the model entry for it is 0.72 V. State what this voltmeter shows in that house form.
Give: 50 V
